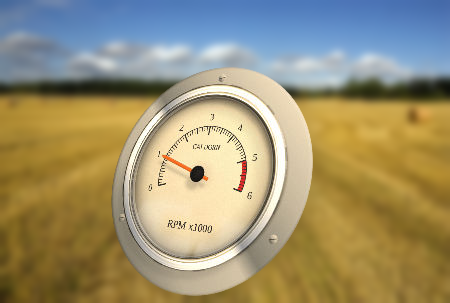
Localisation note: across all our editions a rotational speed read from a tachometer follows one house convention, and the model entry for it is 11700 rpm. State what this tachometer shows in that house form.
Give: 1000 rpm
